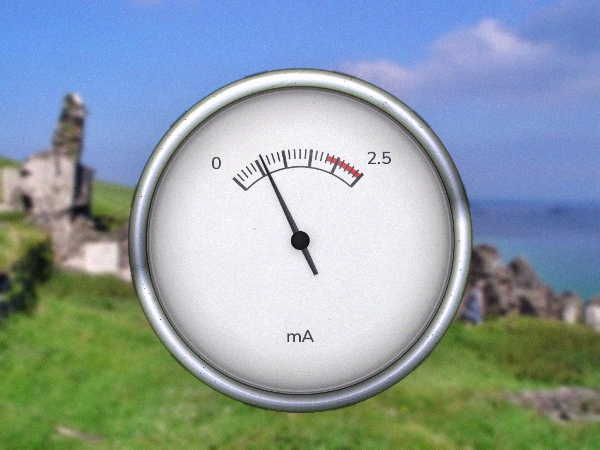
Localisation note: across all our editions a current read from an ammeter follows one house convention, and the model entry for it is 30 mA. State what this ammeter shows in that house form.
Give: 0.6 mA
